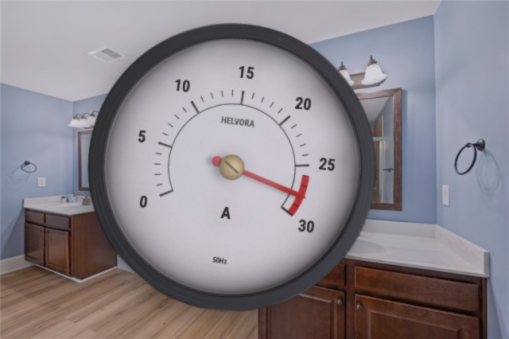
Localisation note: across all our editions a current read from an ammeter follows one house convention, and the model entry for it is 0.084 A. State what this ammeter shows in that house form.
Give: 28 A
